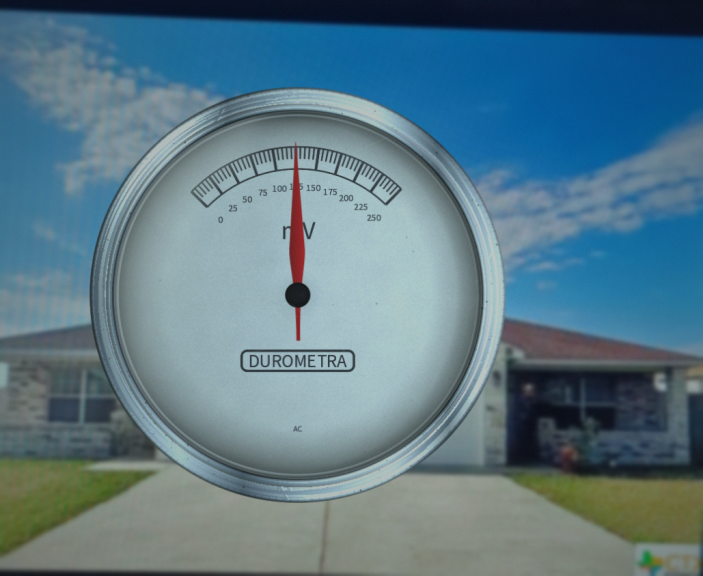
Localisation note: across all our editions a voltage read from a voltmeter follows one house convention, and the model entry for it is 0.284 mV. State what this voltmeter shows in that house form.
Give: 125 mV
